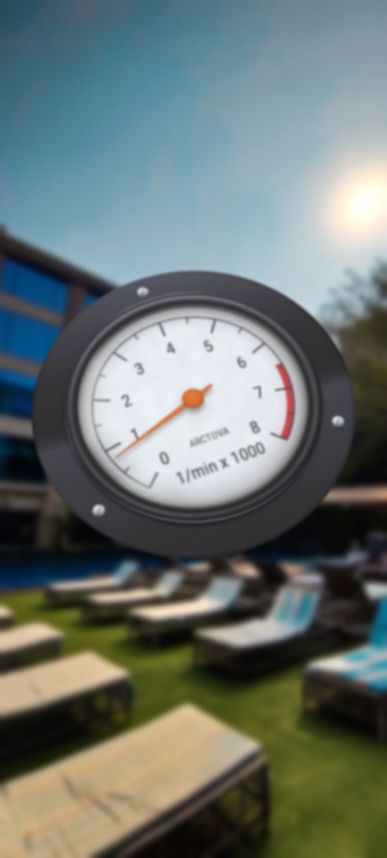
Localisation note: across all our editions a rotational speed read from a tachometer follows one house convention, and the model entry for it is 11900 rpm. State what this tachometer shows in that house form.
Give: 750 rpm
